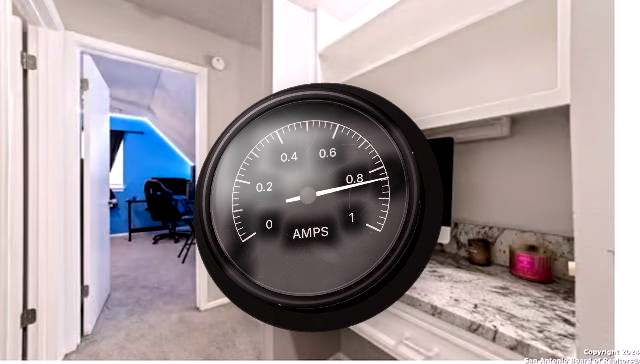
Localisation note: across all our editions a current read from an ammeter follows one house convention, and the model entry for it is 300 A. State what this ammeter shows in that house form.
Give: 0.84 A
